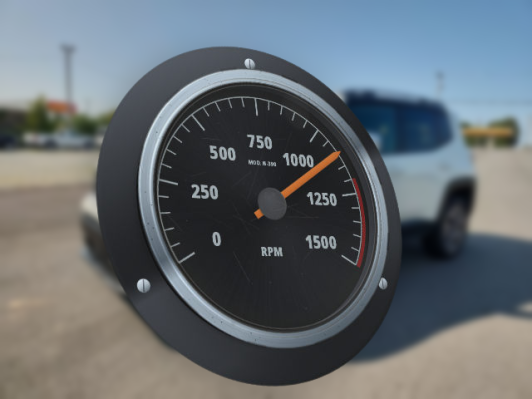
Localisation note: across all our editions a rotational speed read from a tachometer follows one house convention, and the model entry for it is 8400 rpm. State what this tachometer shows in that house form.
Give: 1100 rpm
